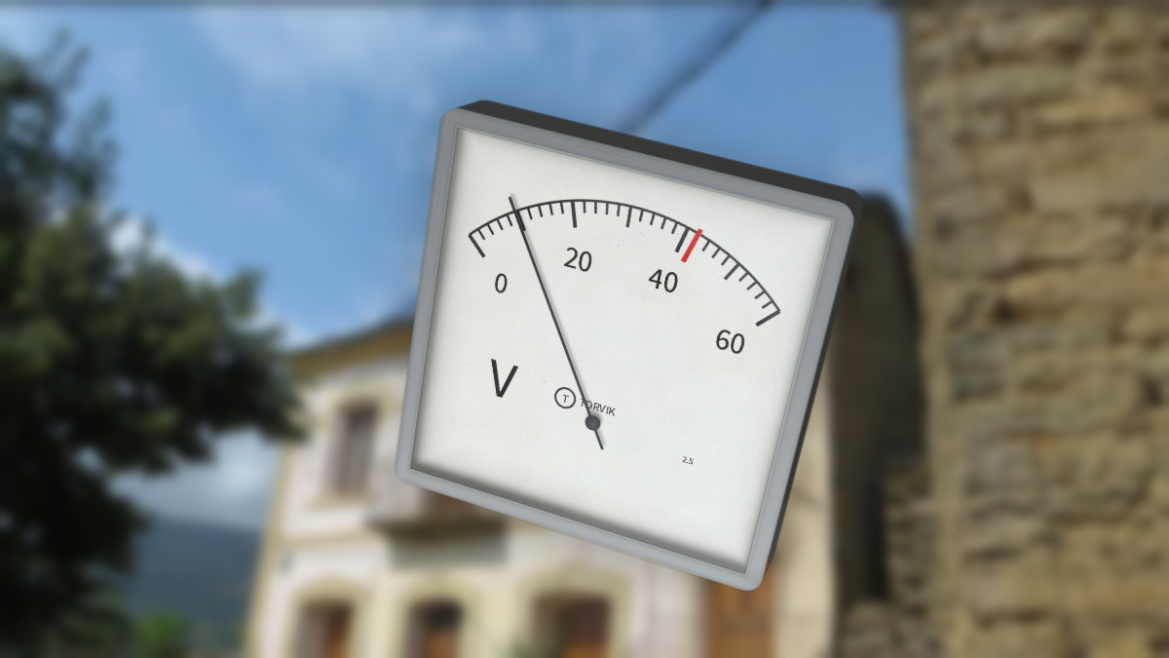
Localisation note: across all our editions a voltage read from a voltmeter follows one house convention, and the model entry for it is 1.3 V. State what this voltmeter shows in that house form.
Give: 10 V
